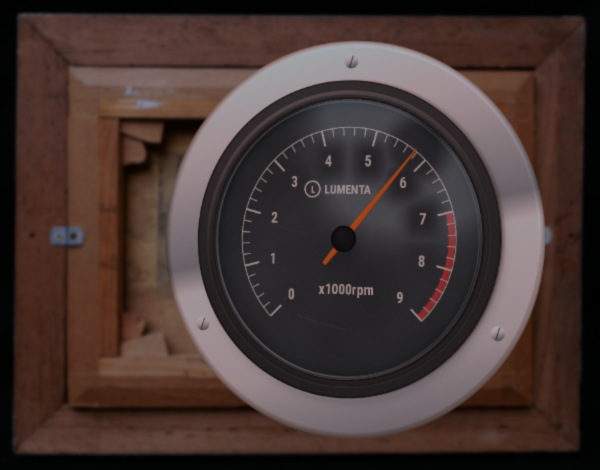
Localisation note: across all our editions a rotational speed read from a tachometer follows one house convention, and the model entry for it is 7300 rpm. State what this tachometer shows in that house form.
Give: 5800 rpm
